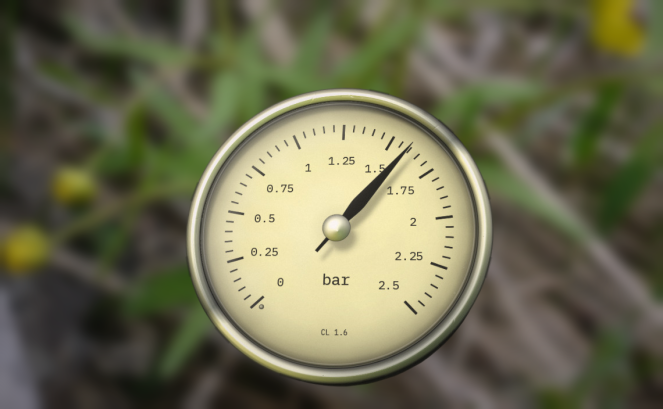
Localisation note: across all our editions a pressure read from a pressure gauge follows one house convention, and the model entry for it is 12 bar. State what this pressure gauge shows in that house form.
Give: 1.6 bar
